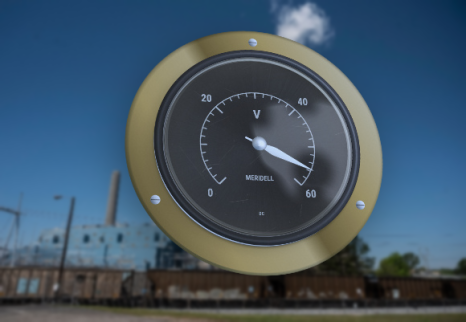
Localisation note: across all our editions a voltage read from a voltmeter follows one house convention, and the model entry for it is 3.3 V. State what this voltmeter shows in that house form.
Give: 56 V
